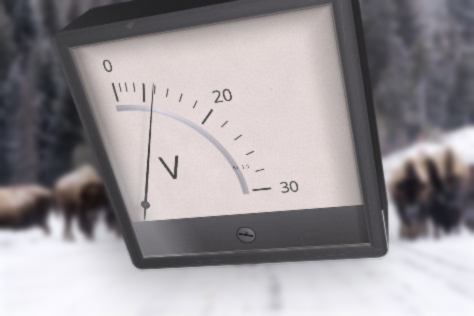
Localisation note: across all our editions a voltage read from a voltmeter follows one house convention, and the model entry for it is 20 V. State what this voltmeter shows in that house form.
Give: 12 V
